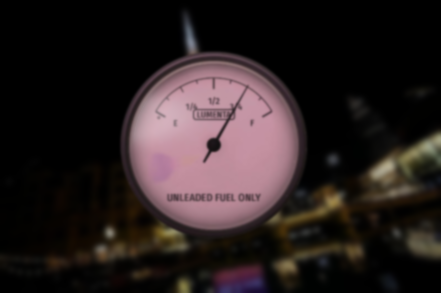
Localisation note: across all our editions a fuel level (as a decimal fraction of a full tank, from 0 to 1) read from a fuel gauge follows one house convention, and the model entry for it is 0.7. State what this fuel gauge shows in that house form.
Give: 0.75
